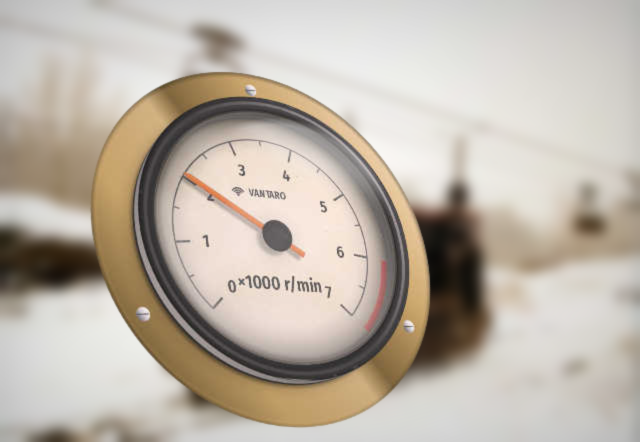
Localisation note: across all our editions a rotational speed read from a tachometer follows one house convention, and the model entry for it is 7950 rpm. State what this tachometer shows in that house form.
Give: 2000 rpm
